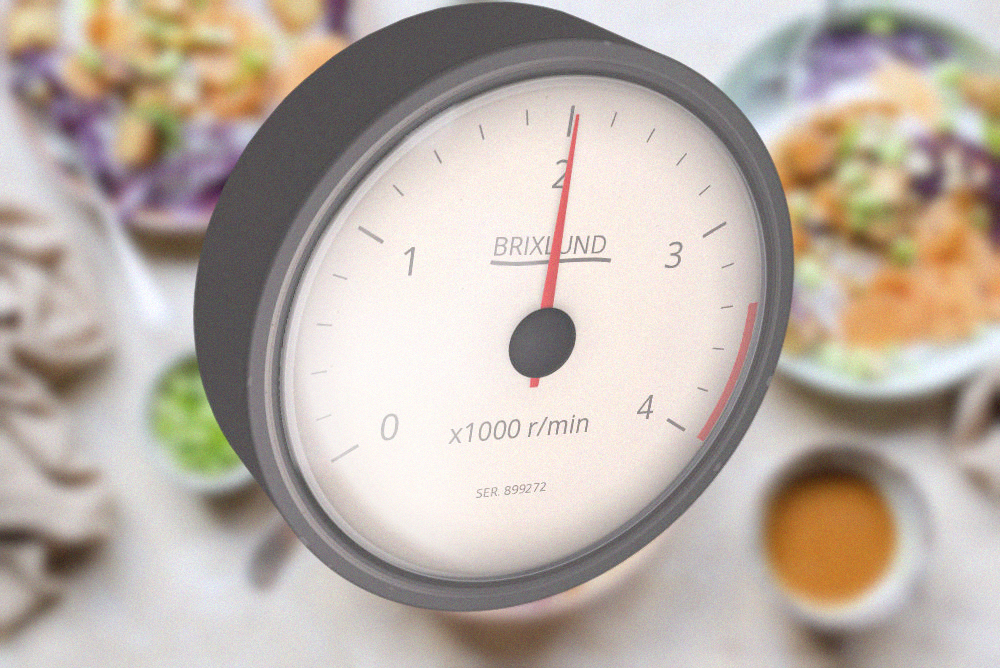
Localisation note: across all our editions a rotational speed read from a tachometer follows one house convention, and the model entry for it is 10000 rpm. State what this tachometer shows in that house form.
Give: 2000 rpm
